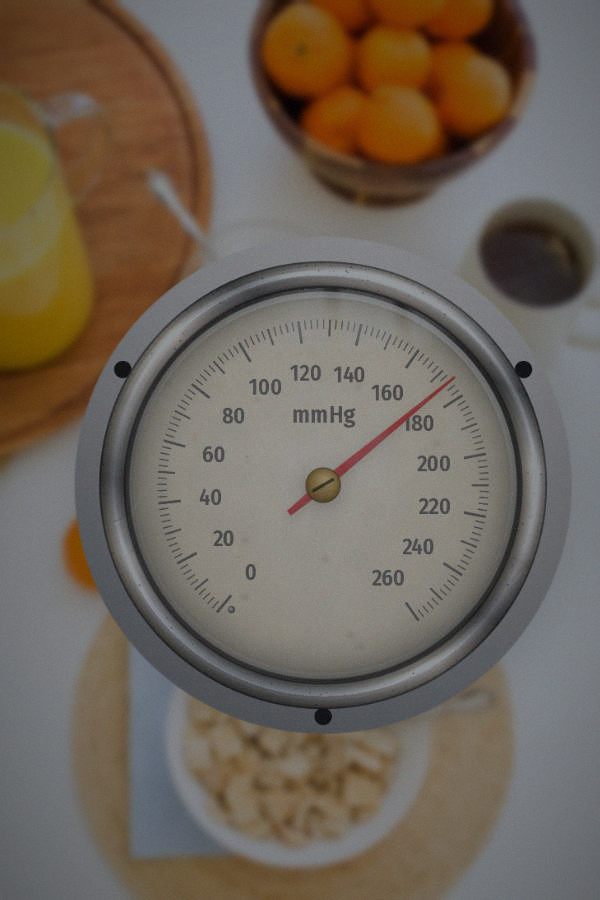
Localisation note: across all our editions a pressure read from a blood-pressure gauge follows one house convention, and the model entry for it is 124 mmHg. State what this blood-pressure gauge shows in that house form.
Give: 174 mmHg
